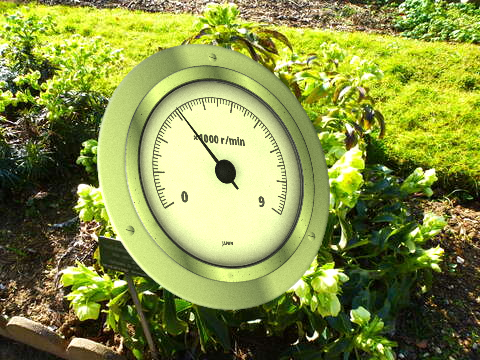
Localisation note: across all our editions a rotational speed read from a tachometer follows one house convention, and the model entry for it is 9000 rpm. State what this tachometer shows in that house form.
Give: 3000 rpm
